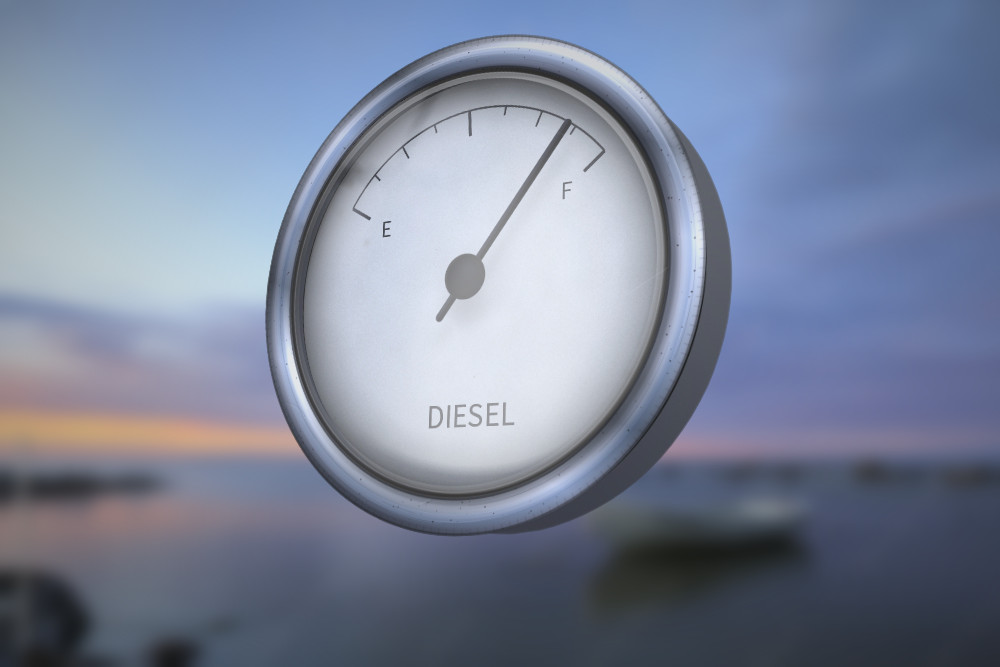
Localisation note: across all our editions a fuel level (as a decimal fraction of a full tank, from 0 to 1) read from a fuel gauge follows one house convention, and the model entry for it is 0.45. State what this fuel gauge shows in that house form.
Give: 0.875
